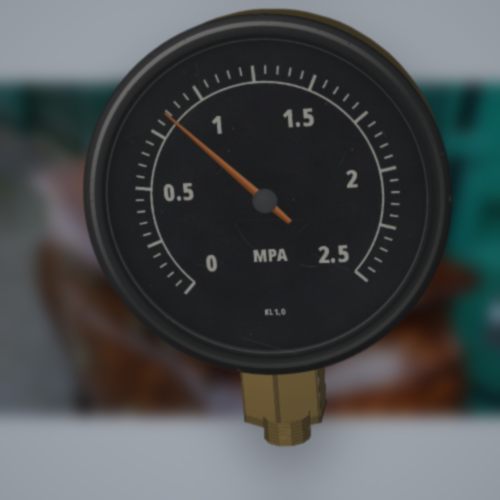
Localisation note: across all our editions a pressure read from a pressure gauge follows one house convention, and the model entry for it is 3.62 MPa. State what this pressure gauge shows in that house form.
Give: 0.85 MPa
